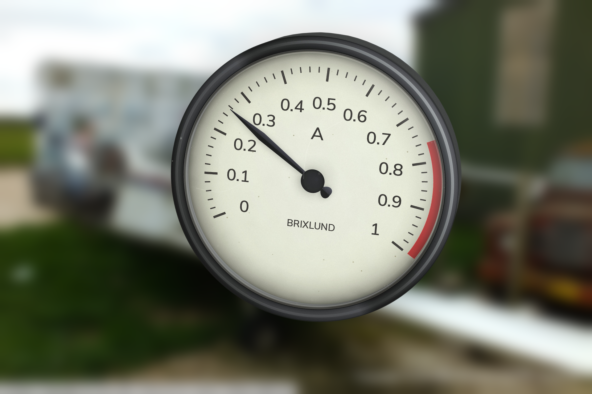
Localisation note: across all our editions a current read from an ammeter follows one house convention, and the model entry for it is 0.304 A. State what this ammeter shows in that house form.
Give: 0.26 A
